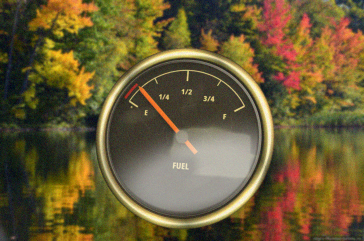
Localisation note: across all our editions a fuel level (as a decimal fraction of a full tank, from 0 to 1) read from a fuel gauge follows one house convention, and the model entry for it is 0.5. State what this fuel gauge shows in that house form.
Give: 0.125
